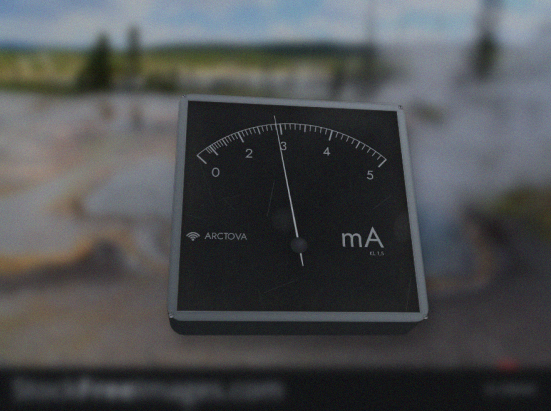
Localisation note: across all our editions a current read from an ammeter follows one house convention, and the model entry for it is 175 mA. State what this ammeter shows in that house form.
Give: 2.9 mA
